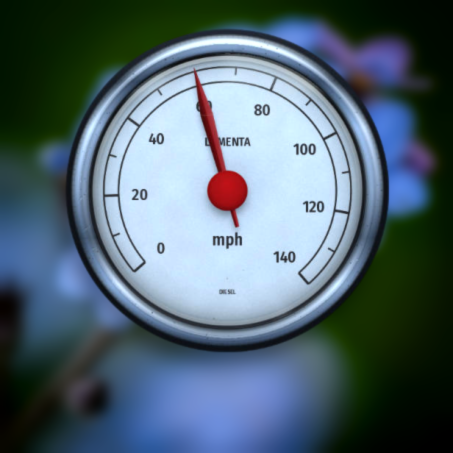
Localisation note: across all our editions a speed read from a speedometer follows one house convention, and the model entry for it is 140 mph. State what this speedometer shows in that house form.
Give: 60 mph
